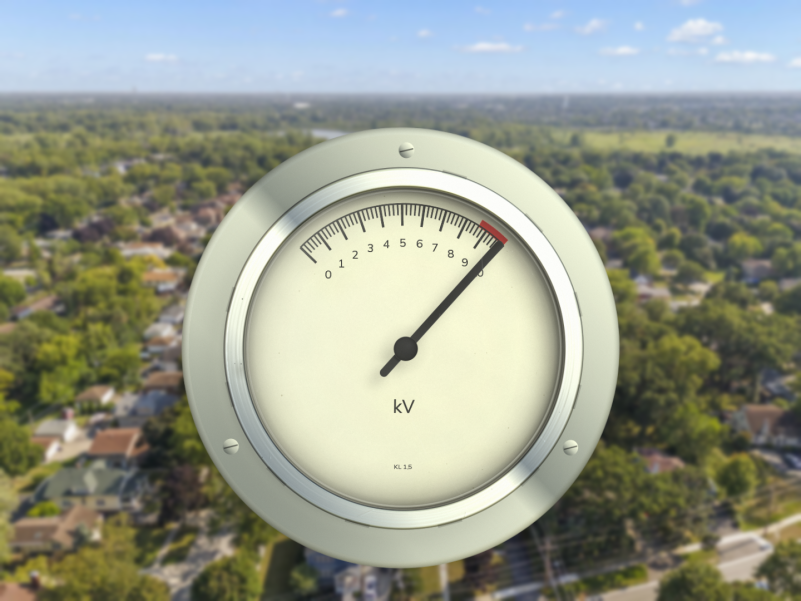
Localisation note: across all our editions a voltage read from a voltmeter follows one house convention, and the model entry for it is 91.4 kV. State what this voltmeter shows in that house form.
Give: 9.8 kV
